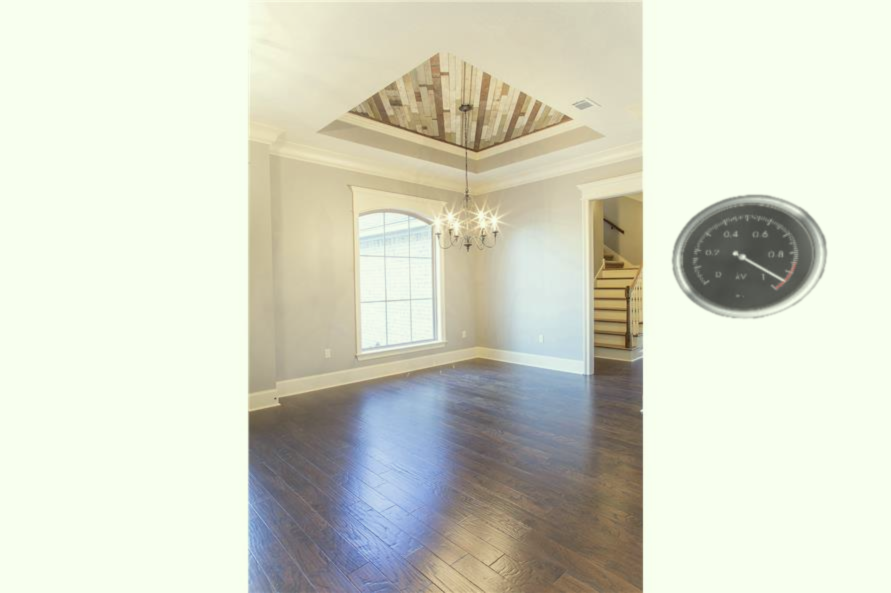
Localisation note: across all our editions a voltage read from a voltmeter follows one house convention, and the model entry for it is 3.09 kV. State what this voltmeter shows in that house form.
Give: 0.95 kV
